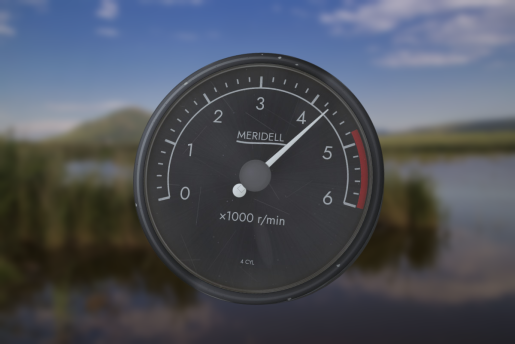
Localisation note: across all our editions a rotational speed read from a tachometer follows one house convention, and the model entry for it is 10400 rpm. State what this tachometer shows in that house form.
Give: 4300 rpm
